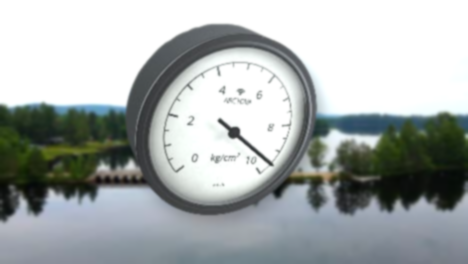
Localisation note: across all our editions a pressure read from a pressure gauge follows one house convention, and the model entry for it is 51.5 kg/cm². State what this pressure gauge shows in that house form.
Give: 9.5 kg/cm²
